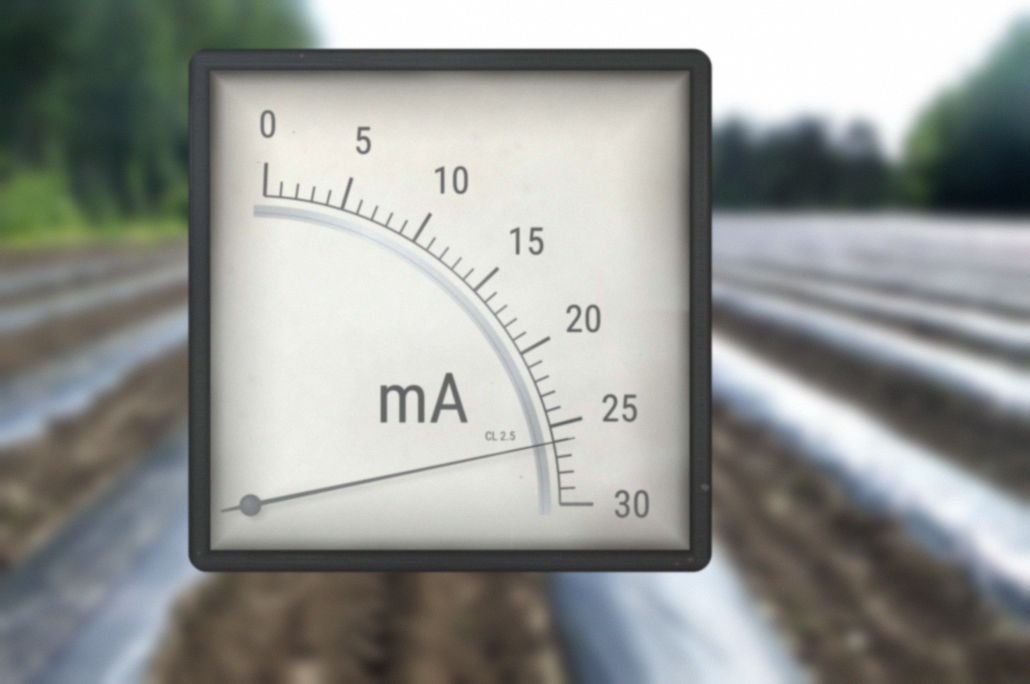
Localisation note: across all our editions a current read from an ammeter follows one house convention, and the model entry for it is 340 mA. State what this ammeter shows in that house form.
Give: 26 mA
